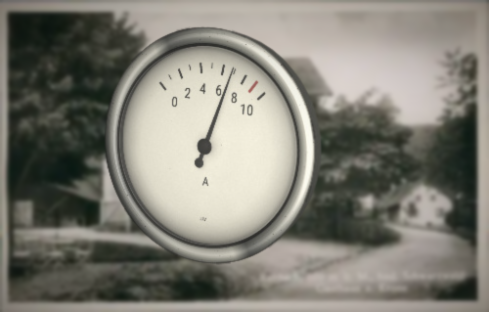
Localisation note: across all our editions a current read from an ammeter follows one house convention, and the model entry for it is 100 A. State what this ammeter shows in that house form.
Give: 7 A
